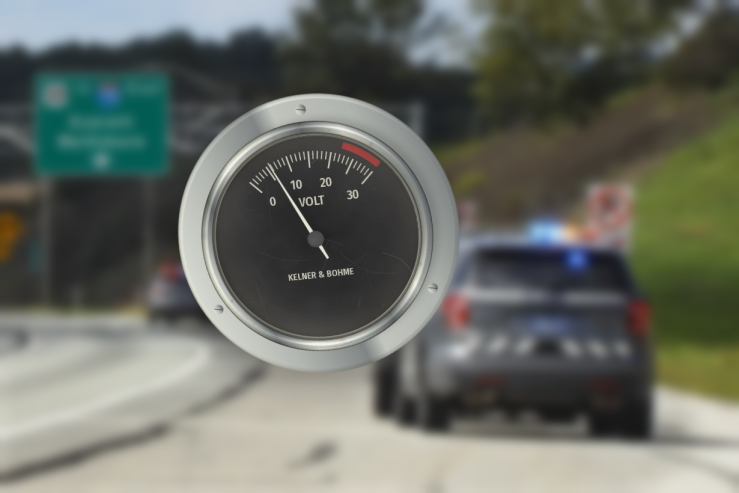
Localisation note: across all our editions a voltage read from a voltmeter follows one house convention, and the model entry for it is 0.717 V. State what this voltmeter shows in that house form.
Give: 6 V
